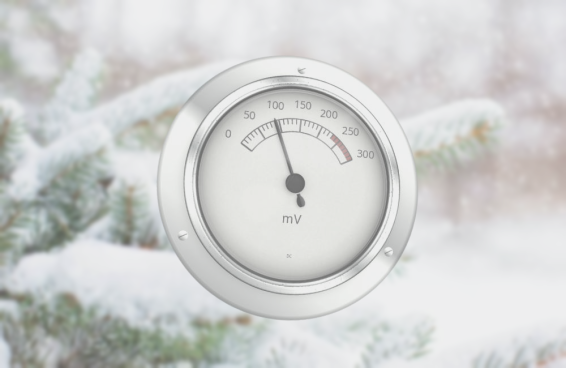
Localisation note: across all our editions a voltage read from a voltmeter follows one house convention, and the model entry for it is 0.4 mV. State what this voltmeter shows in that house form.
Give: 90 mV
